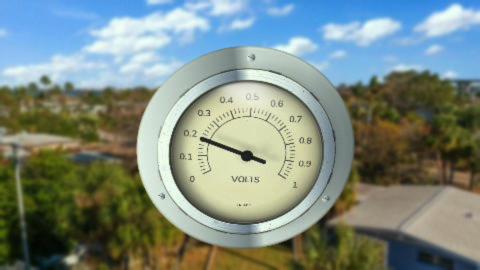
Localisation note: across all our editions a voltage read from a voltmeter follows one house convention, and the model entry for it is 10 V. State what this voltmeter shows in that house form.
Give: 0.2 V
